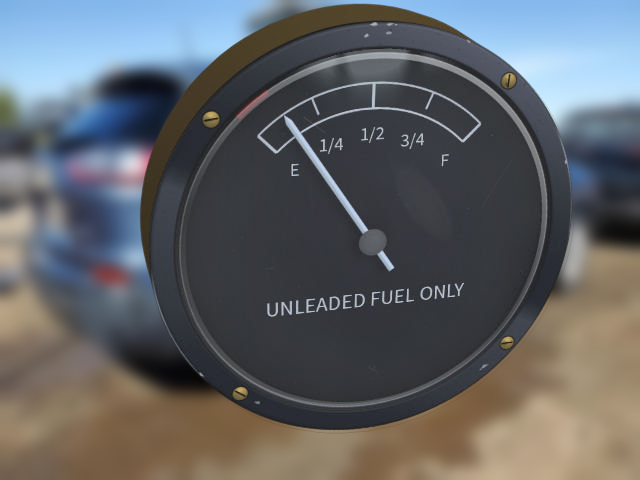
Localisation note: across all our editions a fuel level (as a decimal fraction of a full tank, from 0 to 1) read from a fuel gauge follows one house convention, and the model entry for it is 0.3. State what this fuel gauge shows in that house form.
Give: 0.125
